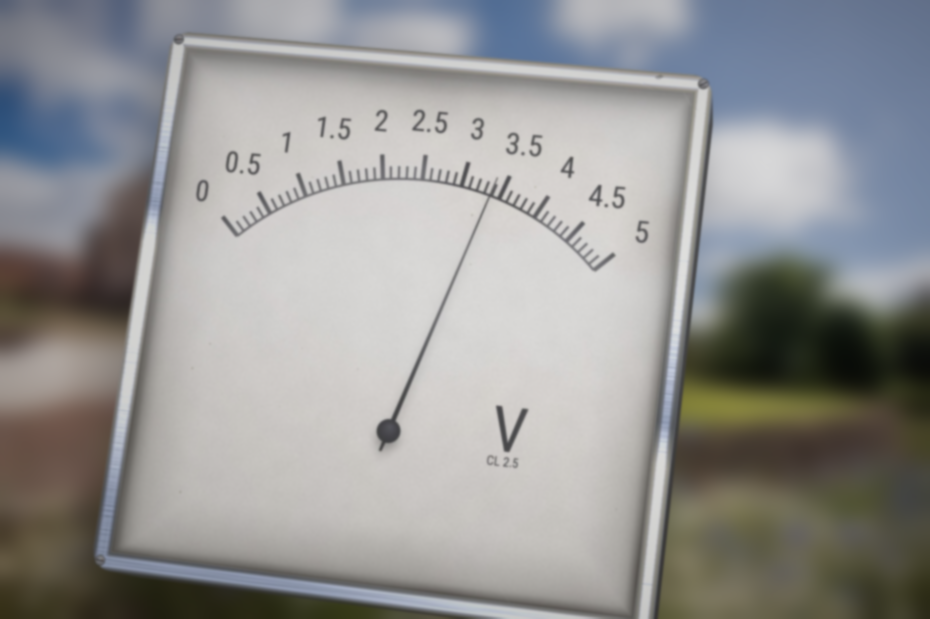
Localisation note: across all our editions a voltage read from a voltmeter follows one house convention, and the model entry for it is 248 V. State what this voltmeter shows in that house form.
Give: 3.4 V
